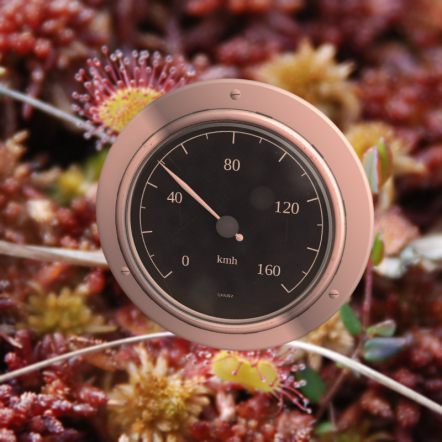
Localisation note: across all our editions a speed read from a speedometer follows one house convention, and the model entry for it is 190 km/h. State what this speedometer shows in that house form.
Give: 50 km/h
